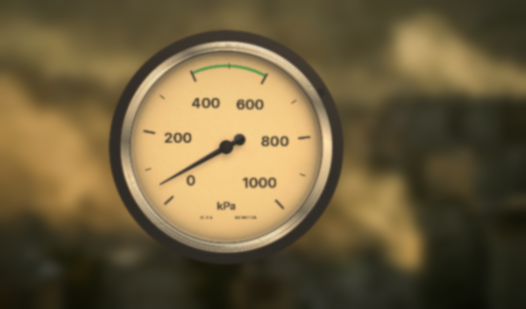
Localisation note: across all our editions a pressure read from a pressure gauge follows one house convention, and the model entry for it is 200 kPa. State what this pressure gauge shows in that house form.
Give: 50 kPa
